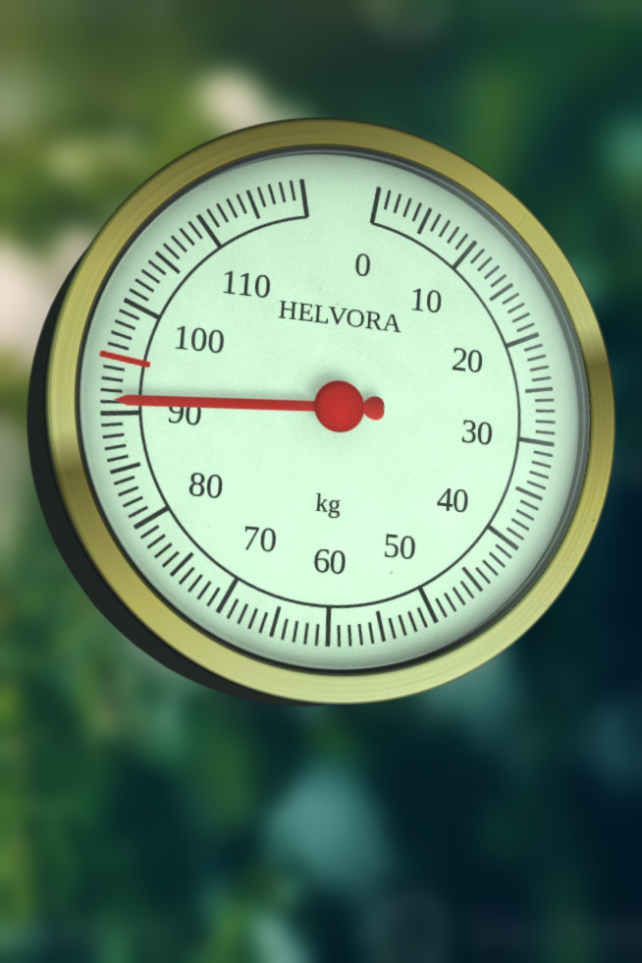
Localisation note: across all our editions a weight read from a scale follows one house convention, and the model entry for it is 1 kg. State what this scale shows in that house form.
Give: 91 kg
